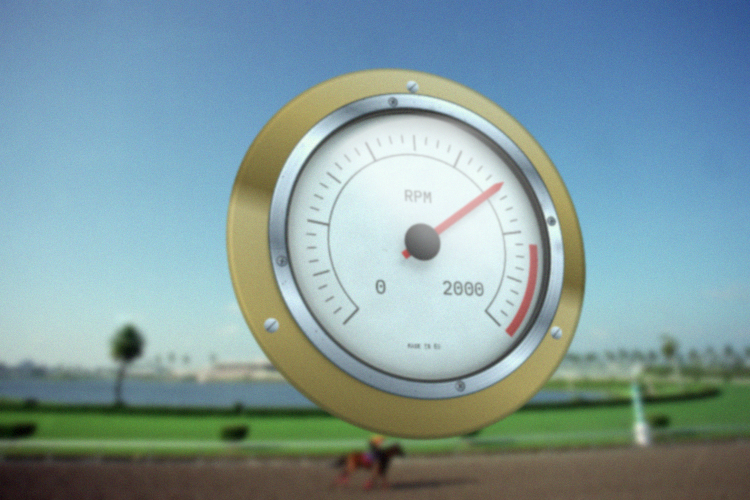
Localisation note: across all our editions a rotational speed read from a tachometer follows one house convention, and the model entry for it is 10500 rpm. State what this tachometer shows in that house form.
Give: 1400 rpm
